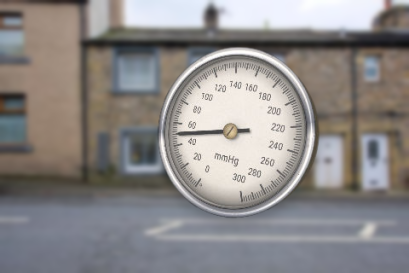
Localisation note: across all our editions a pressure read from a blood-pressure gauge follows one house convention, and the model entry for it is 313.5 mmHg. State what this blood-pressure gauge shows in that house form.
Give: 50 mmHg
